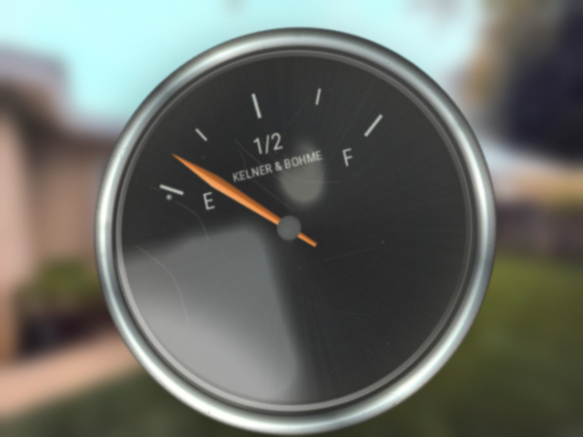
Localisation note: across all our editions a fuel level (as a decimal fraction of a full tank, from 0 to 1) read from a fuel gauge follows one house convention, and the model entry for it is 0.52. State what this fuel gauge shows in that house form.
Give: 0.125
